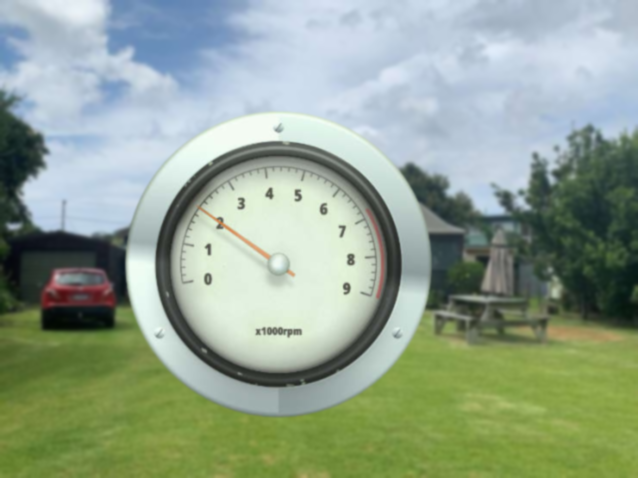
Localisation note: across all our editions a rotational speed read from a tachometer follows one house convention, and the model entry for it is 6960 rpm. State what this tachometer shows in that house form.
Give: 2000 rpm
